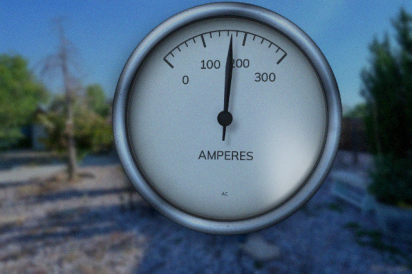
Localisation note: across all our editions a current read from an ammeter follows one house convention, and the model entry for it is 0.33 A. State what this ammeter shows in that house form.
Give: 170 A
